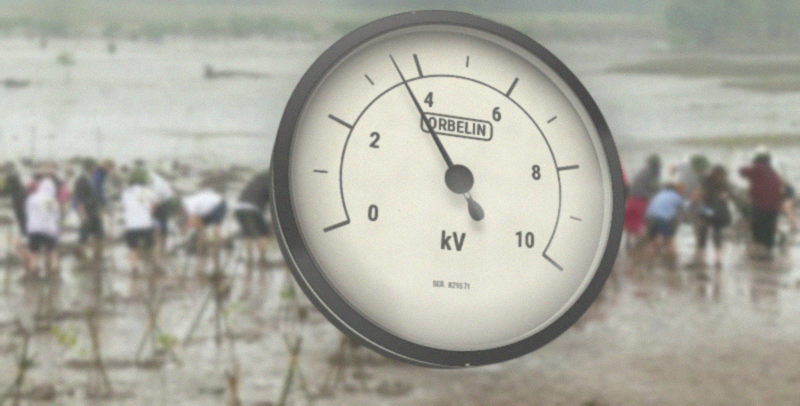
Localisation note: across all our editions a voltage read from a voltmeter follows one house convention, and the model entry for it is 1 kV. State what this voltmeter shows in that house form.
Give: 3.5 kV
